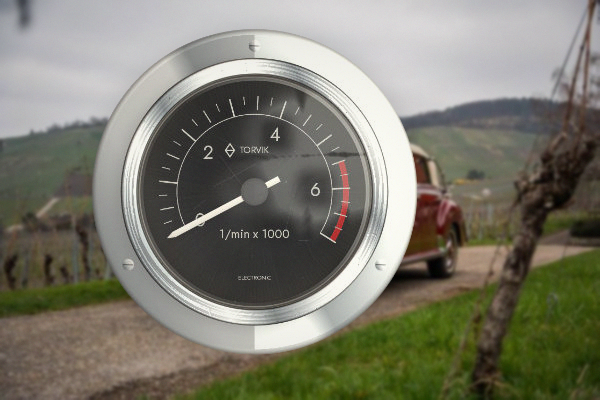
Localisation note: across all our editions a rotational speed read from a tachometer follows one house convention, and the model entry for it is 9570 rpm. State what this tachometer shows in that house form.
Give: 0 rpm
